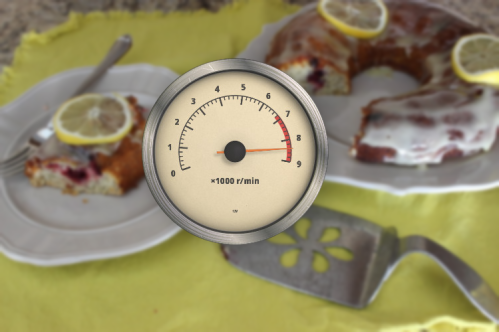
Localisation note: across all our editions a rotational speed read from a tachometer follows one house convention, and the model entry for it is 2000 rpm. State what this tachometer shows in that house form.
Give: 8400 rpm
